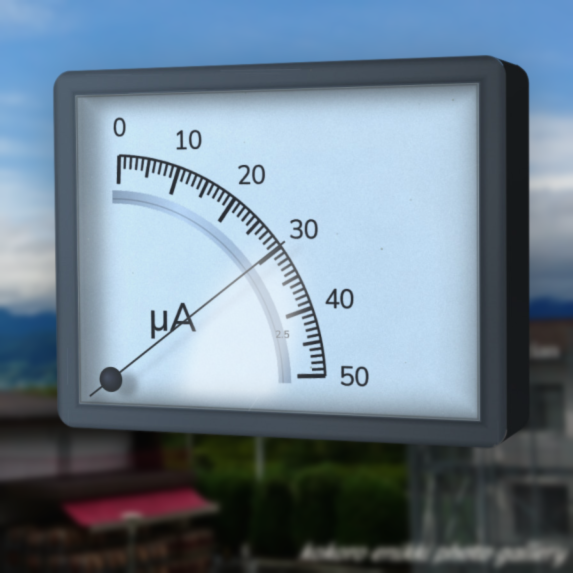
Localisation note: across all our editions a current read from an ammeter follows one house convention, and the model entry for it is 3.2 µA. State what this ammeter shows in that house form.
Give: 30 µA
